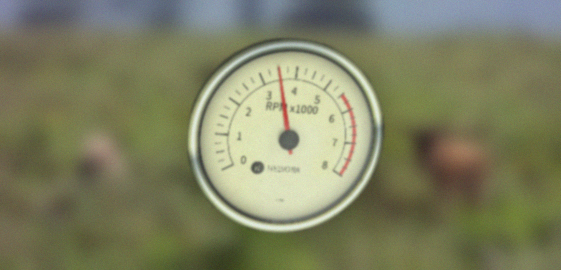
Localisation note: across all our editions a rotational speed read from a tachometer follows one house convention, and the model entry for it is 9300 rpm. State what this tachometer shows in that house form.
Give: 3500 rpm
